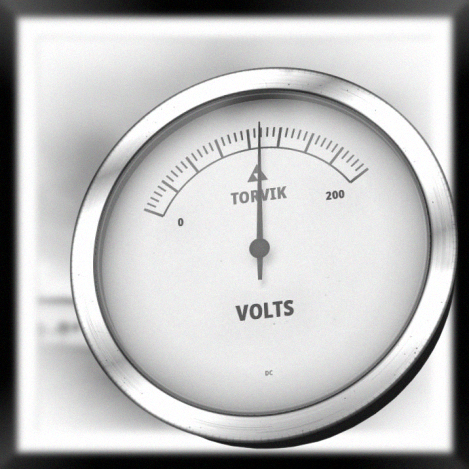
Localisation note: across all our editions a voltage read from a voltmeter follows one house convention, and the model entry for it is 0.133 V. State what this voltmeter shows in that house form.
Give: 110 V
